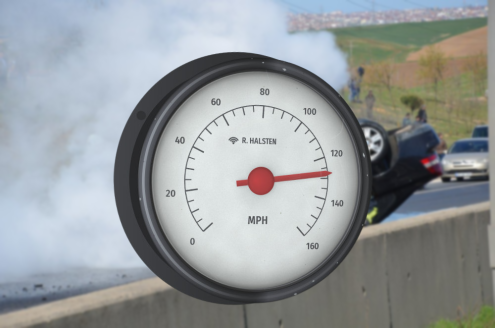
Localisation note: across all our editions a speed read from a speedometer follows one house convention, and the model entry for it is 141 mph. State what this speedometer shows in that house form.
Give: 127.5 mph
